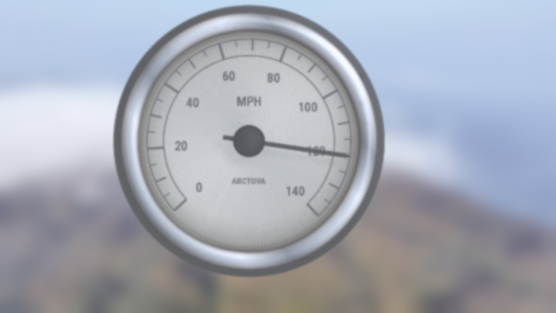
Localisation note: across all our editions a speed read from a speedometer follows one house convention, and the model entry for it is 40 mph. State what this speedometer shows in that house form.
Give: 120 mph
